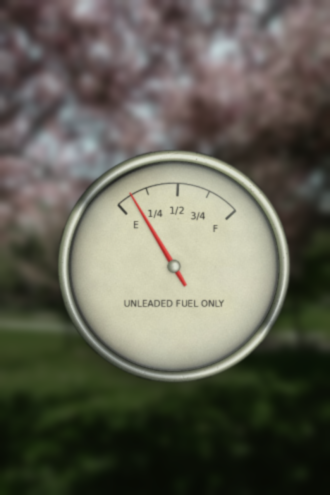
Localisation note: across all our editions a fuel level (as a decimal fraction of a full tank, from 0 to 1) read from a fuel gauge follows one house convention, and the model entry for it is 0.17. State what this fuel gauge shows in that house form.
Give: 0.125
